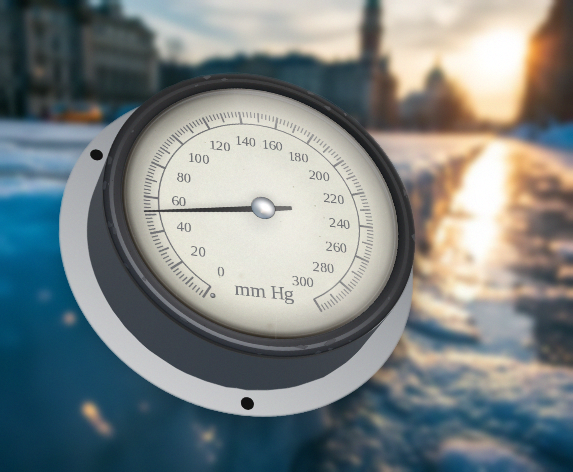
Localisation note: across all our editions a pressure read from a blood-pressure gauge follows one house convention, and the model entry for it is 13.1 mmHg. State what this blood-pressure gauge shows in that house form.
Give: 50 mmHg
